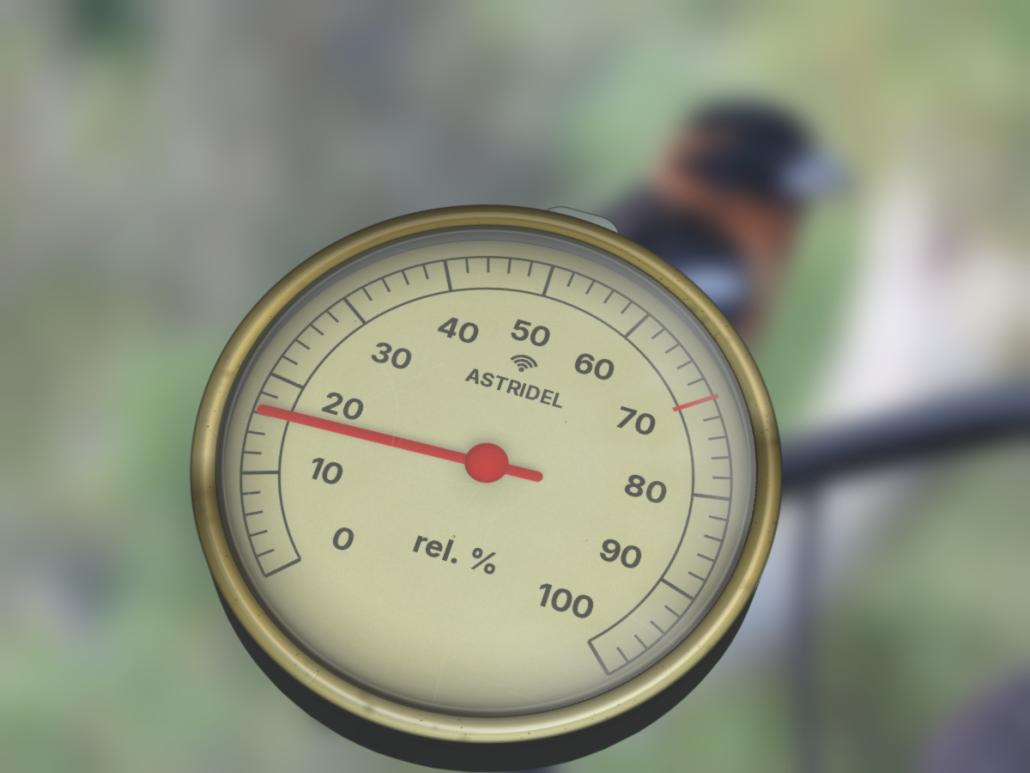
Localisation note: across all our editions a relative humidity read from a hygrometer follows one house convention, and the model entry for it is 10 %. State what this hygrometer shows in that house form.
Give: 16 %
